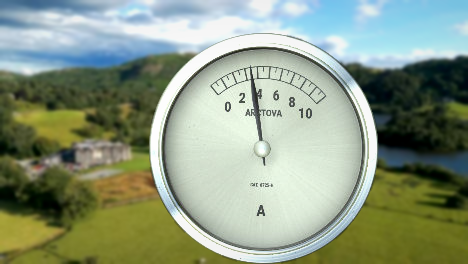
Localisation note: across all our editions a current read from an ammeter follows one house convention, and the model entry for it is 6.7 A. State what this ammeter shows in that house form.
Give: 3.5 A
